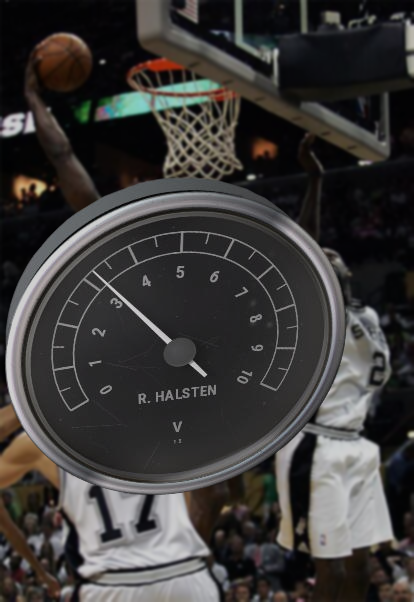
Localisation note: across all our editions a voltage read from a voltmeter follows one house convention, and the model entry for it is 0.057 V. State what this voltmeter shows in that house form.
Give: 3.25 V
